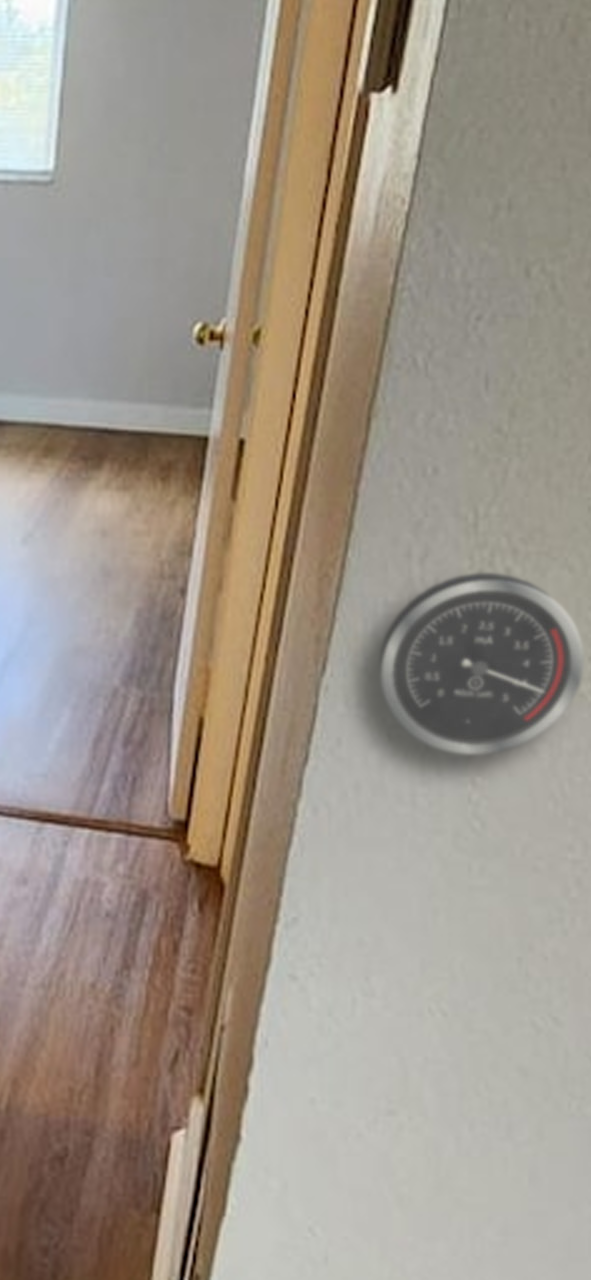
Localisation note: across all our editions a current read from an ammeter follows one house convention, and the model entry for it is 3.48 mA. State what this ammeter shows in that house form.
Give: 4.5 mA
